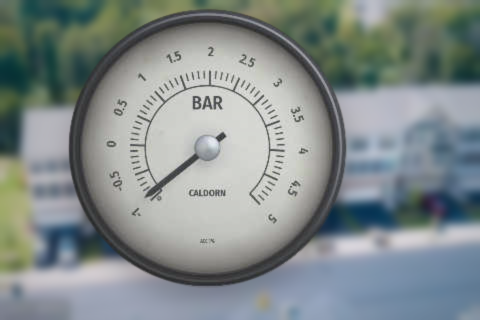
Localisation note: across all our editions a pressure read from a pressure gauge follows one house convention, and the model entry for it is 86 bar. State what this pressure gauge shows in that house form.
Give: -0.9 bar
